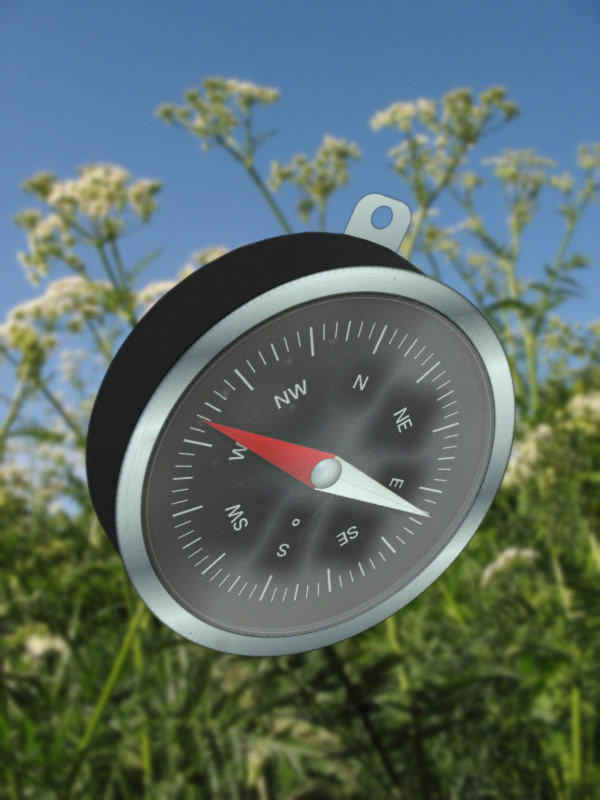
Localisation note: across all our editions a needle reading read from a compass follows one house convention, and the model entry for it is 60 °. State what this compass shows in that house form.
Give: 280 °
